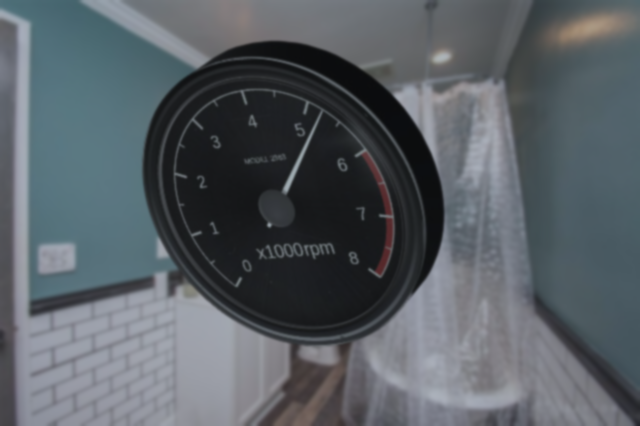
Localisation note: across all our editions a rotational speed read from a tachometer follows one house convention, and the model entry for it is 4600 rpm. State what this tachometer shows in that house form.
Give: 5250 rpm
